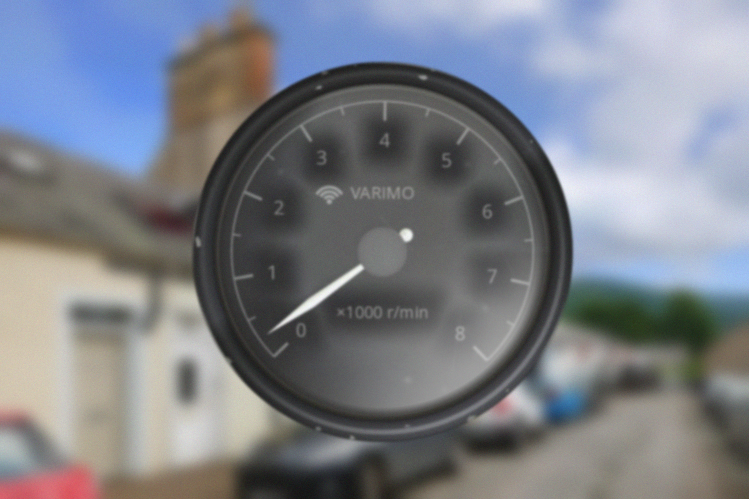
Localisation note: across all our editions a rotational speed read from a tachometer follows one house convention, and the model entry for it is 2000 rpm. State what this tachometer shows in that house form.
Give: 250 rpm
